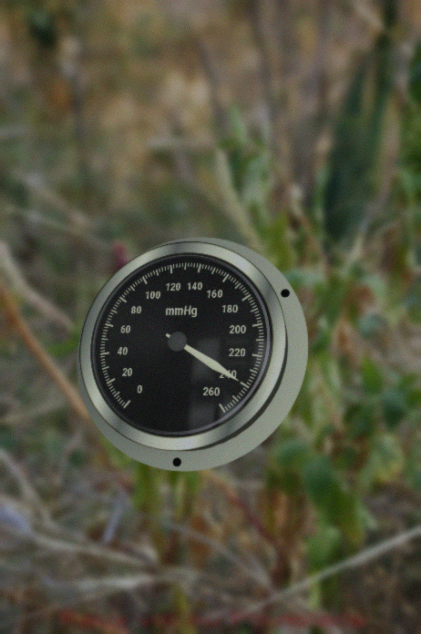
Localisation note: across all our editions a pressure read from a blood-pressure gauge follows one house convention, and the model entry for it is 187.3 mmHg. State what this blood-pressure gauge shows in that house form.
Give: 240 mmHg
